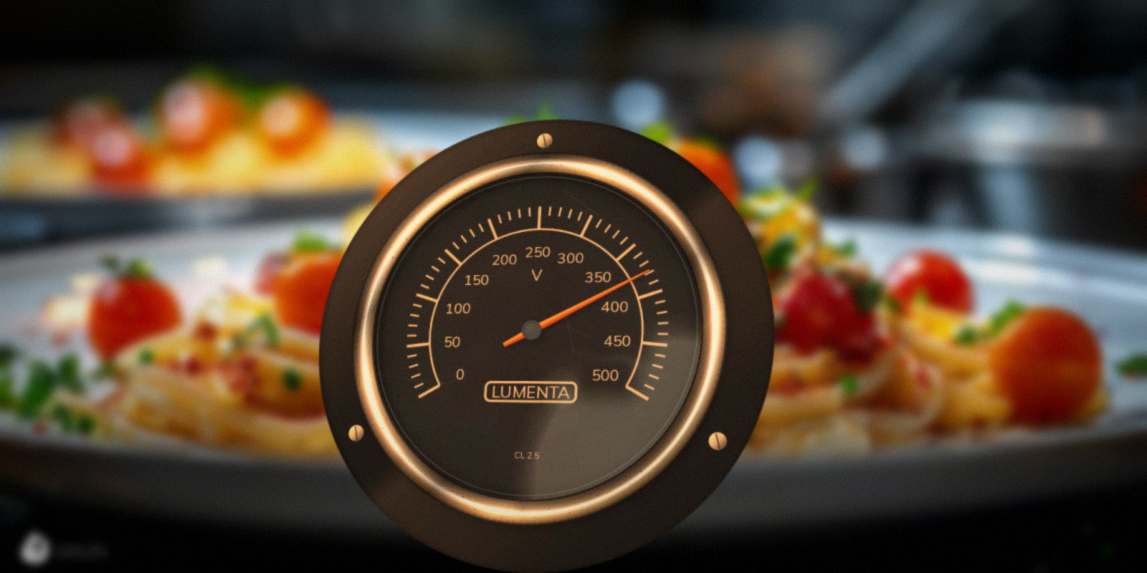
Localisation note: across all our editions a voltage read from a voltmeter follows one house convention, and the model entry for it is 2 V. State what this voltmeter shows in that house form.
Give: 380 V
